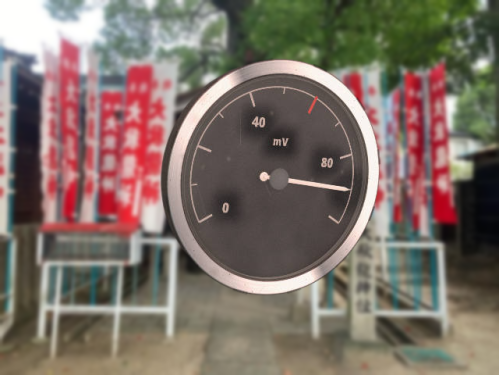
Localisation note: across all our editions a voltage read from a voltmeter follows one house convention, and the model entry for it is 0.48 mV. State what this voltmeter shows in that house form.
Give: 90 mV
